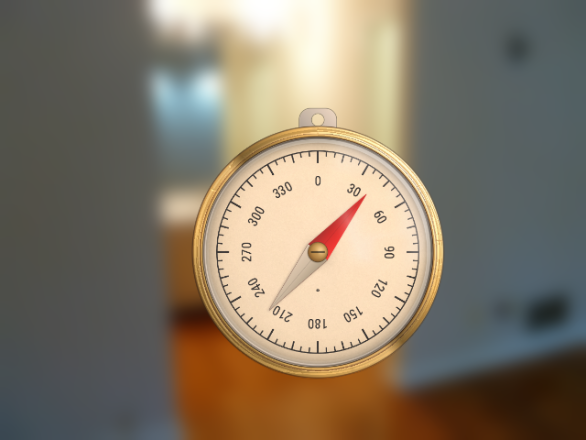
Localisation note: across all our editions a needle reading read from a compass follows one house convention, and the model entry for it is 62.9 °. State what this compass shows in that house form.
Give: 40 °
